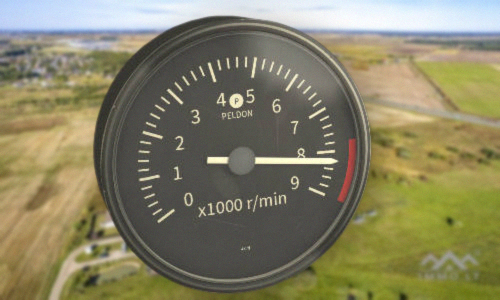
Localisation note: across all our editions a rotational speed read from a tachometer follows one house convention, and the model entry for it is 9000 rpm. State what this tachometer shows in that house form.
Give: 8200 rpm
